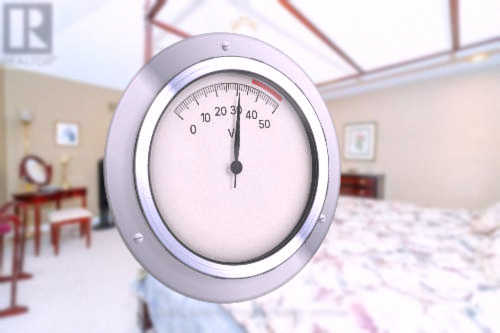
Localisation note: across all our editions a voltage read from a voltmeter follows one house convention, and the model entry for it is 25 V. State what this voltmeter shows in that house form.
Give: 30 V
